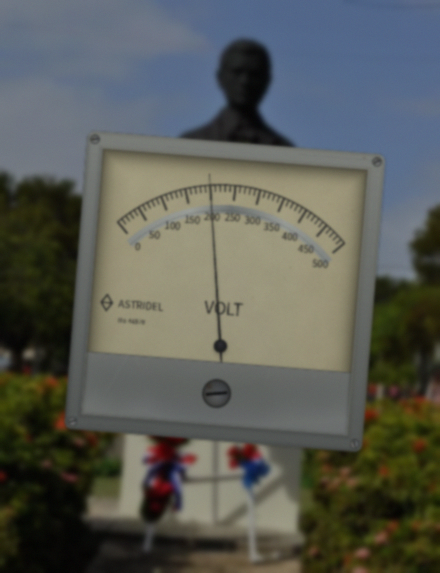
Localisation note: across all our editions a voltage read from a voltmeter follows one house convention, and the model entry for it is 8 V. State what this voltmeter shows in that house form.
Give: 200 V
